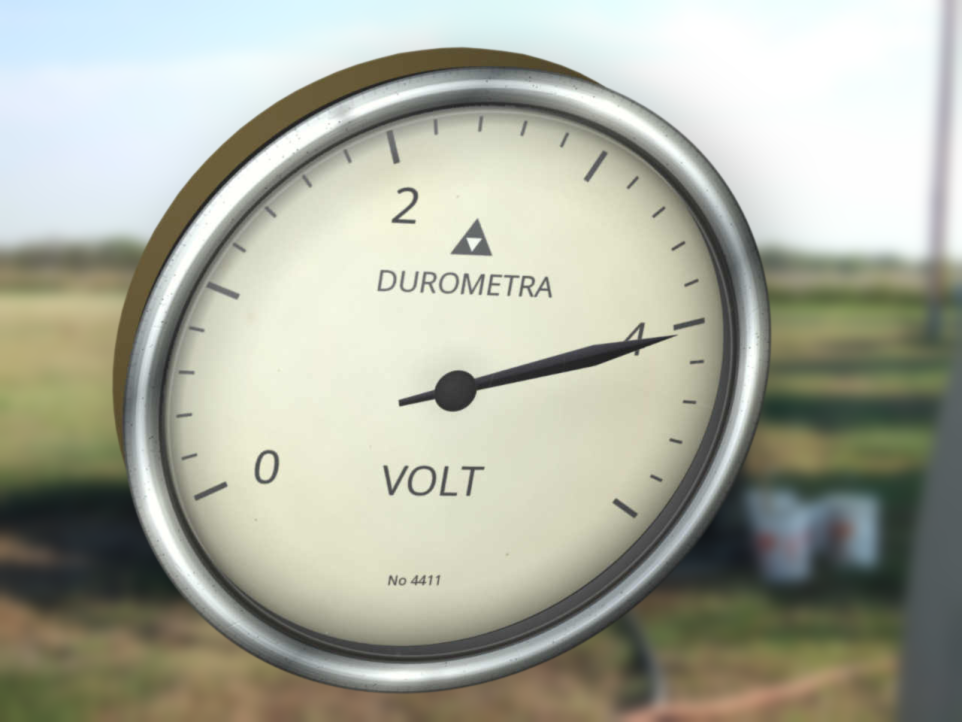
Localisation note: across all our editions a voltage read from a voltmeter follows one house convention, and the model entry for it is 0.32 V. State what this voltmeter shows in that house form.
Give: 4 V
